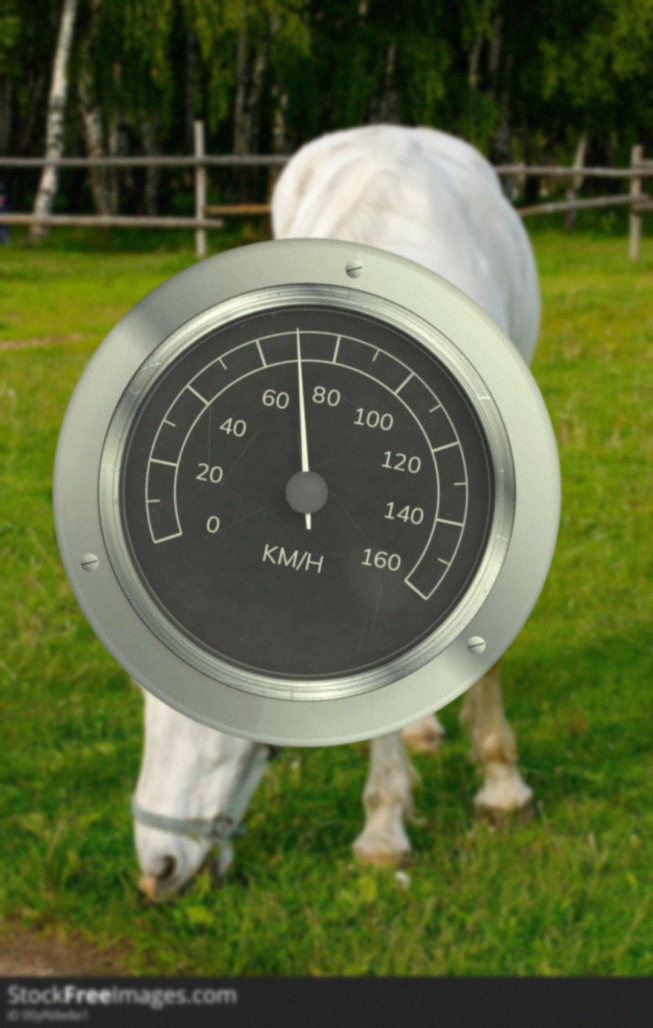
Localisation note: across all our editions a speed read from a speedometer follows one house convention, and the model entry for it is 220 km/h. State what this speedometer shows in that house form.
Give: 70 km/h
